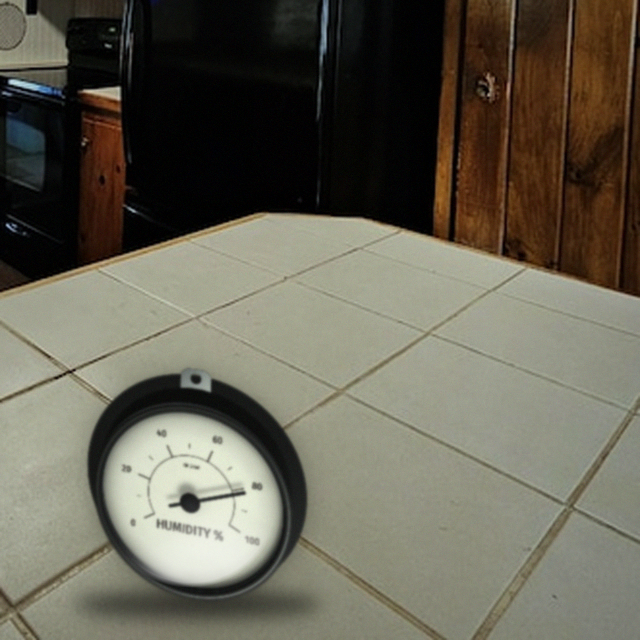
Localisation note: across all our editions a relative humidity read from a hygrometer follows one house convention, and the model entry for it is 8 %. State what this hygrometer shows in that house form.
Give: 80 %
